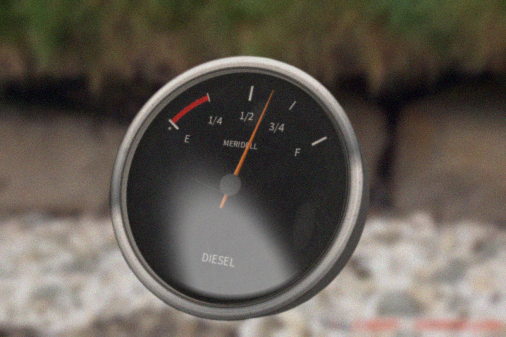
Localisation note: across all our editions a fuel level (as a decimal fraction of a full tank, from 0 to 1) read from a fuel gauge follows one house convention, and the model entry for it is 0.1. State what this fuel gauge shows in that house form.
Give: 0.625
